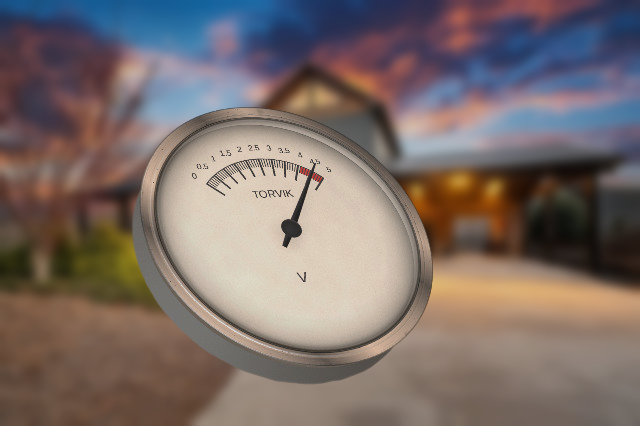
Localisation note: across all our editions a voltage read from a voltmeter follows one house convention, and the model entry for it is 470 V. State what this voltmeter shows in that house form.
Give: 4.5 V
